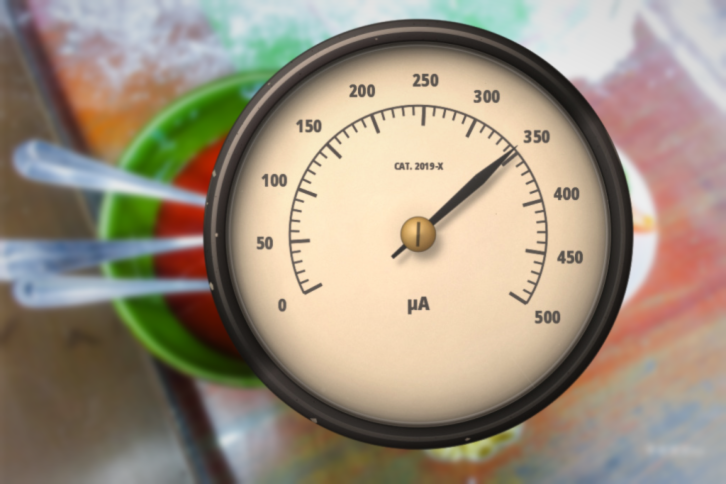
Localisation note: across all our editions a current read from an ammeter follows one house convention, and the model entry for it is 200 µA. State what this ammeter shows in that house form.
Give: 345 µA
